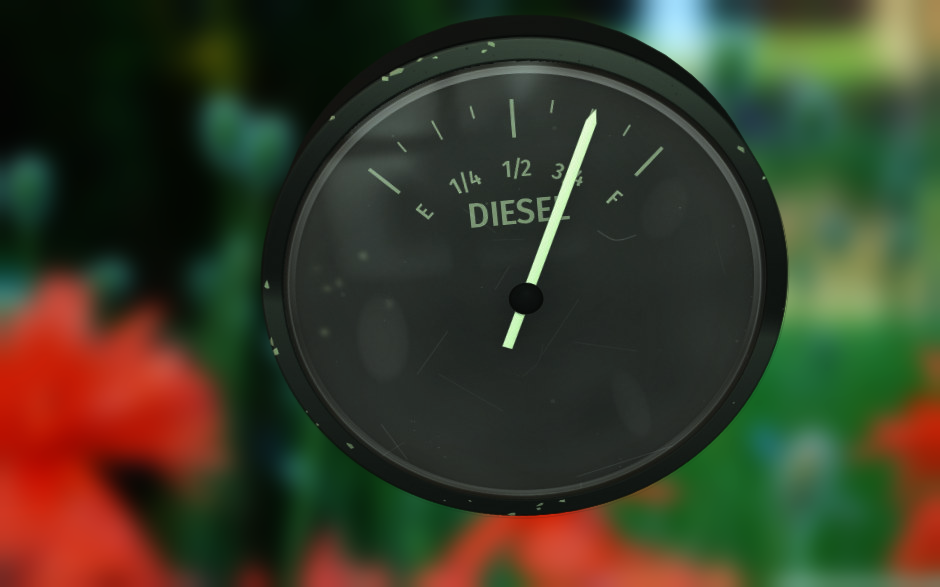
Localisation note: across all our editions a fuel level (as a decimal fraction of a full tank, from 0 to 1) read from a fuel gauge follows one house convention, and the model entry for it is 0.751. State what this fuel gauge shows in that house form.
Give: 0.75
